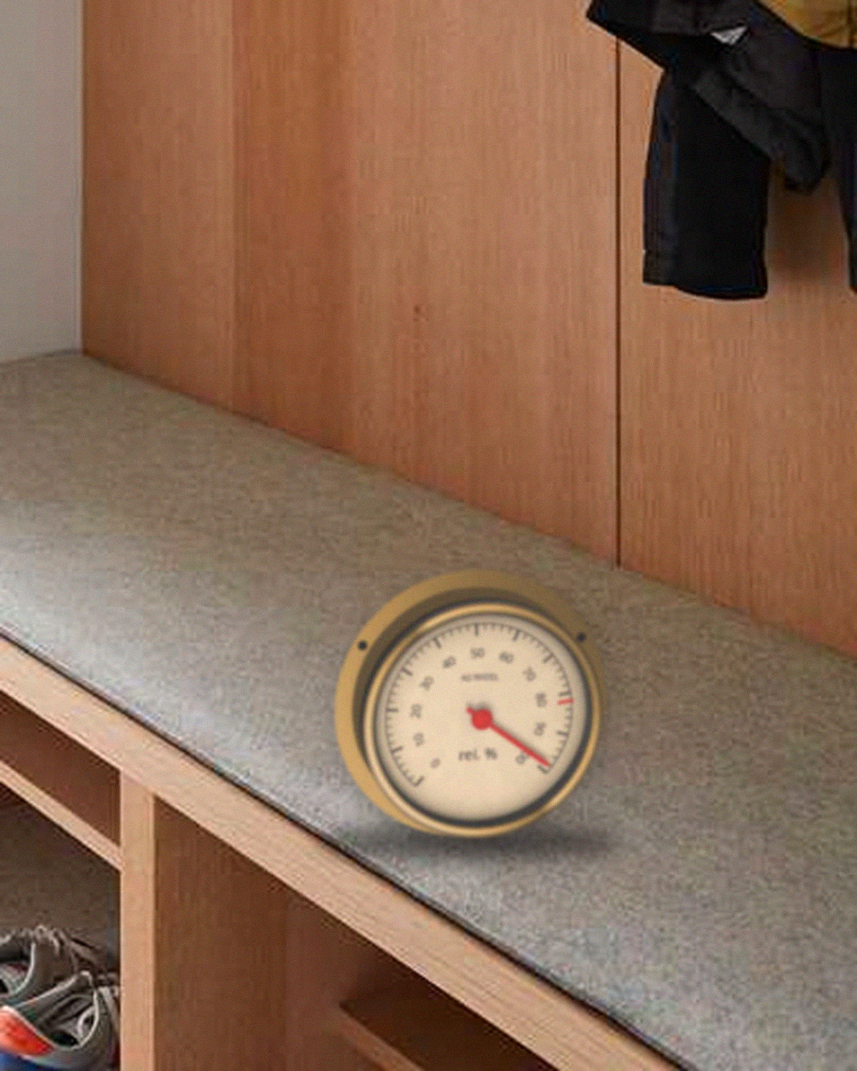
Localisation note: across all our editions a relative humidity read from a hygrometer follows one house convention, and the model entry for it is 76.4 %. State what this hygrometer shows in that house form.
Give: 98 %
